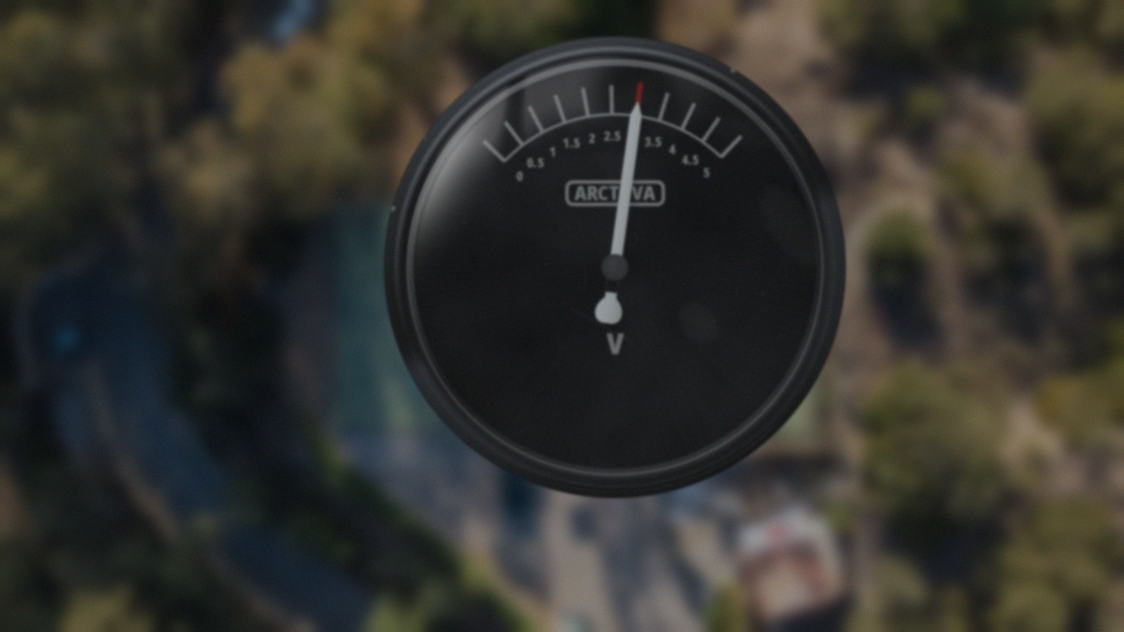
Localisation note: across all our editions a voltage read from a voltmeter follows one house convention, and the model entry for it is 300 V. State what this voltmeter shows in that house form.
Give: 3 V
